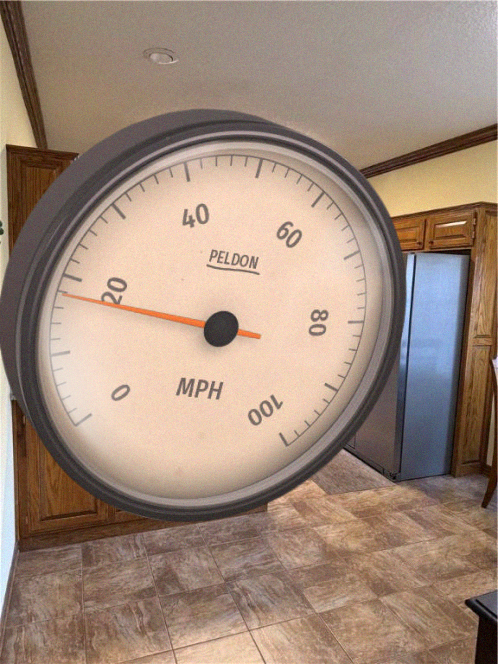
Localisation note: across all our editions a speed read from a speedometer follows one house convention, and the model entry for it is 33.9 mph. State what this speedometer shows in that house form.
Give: 18 mph
